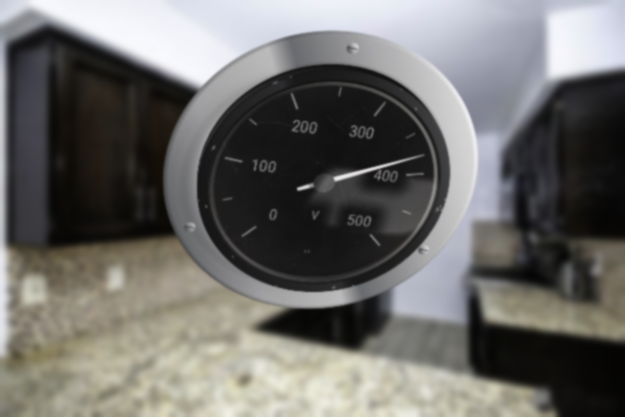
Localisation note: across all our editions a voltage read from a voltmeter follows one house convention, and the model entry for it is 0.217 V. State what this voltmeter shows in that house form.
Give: 375 V
